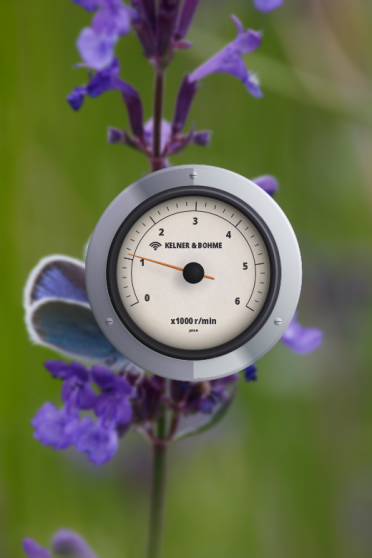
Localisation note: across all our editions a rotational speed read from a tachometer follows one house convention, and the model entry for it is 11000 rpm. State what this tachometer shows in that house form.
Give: 1100 rpm
